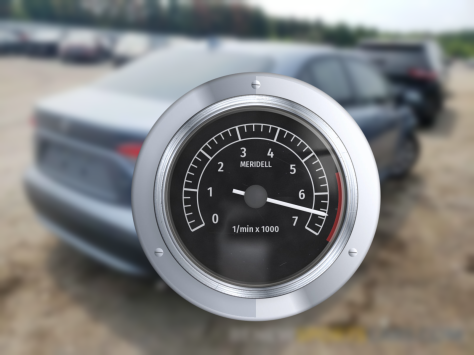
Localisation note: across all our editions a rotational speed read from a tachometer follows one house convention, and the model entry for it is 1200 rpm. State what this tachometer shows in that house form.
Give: 6500 rpm
